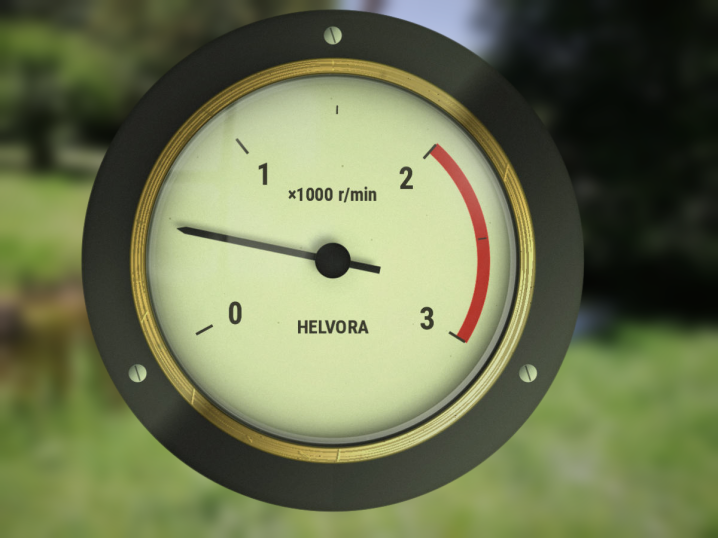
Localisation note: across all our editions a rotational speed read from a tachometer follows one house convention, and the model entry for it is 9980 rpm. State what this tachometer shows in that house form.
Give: 500 rpm
